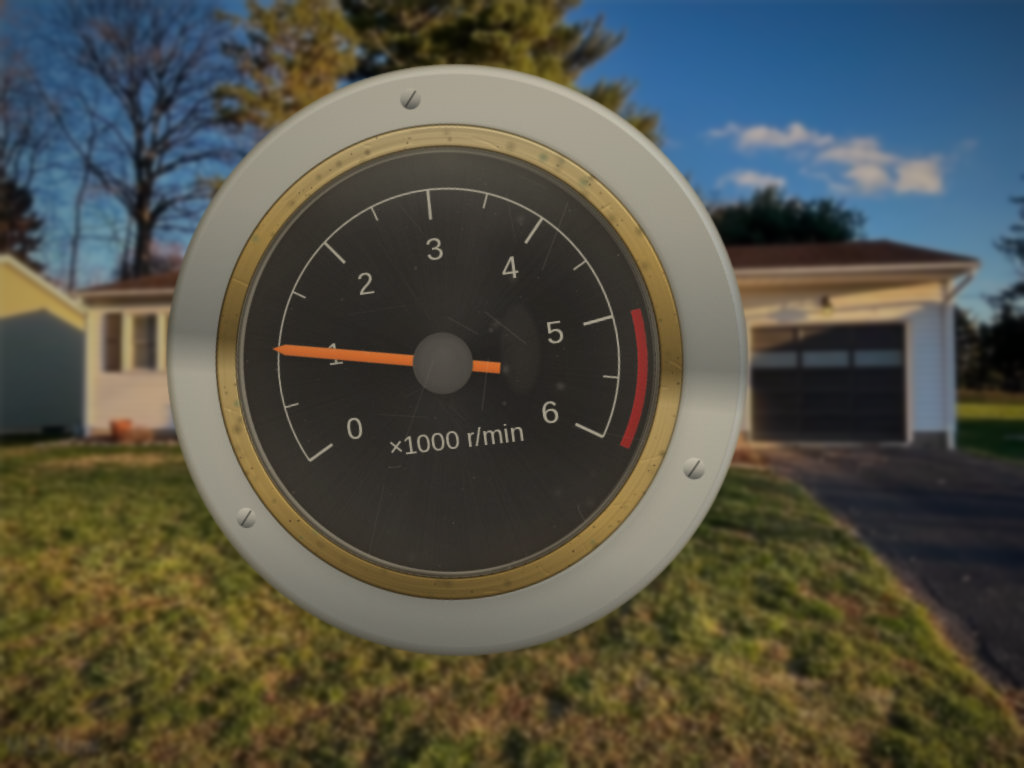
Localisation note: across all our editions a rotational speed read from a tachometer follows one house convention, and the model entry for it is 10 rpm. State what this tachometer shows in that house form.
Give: 1000 rpm
